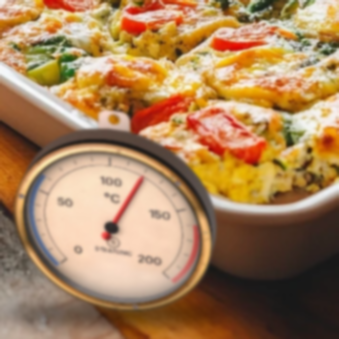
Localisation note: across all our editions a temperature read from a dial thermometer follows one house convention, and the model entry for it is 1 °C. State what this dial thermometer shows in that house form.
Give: 120 °C
